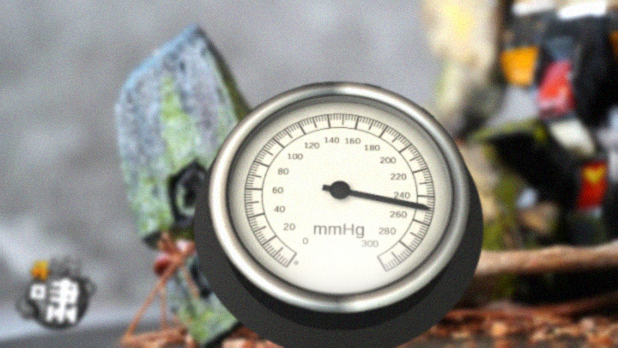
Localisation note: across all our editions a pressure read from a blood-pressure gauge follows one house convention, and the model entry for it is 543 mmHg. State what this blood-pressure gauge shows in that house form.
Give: 250 mmHg
